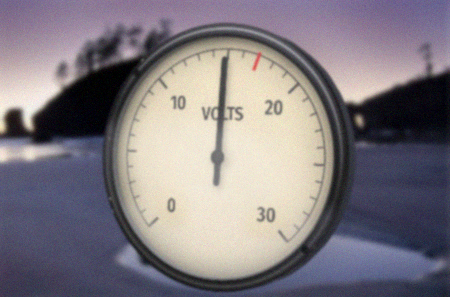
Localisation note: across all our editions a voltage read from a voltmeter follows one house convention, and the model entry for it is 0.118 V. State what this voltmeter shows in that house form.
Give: 15 V
